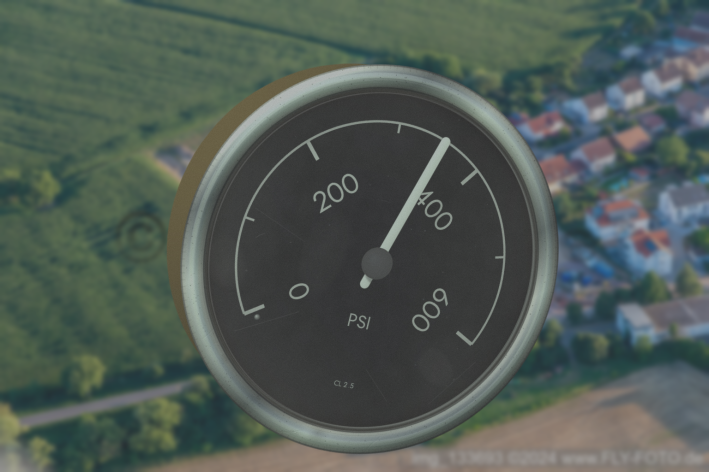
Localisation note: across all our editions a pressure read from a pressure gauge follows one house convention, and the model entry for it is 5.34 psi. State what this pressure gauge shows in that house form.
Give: 350 psi
